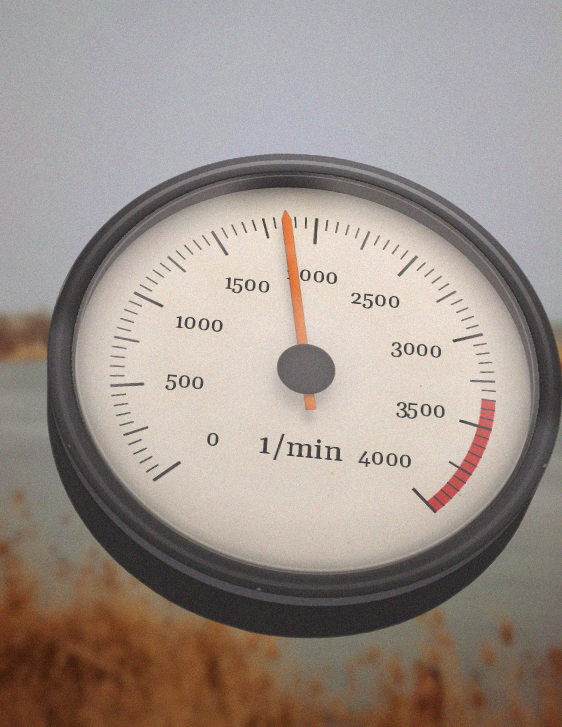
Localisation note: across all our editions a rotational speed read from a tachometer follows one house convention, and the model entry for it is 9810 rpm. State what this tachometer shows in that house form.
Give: 1850 rpm
